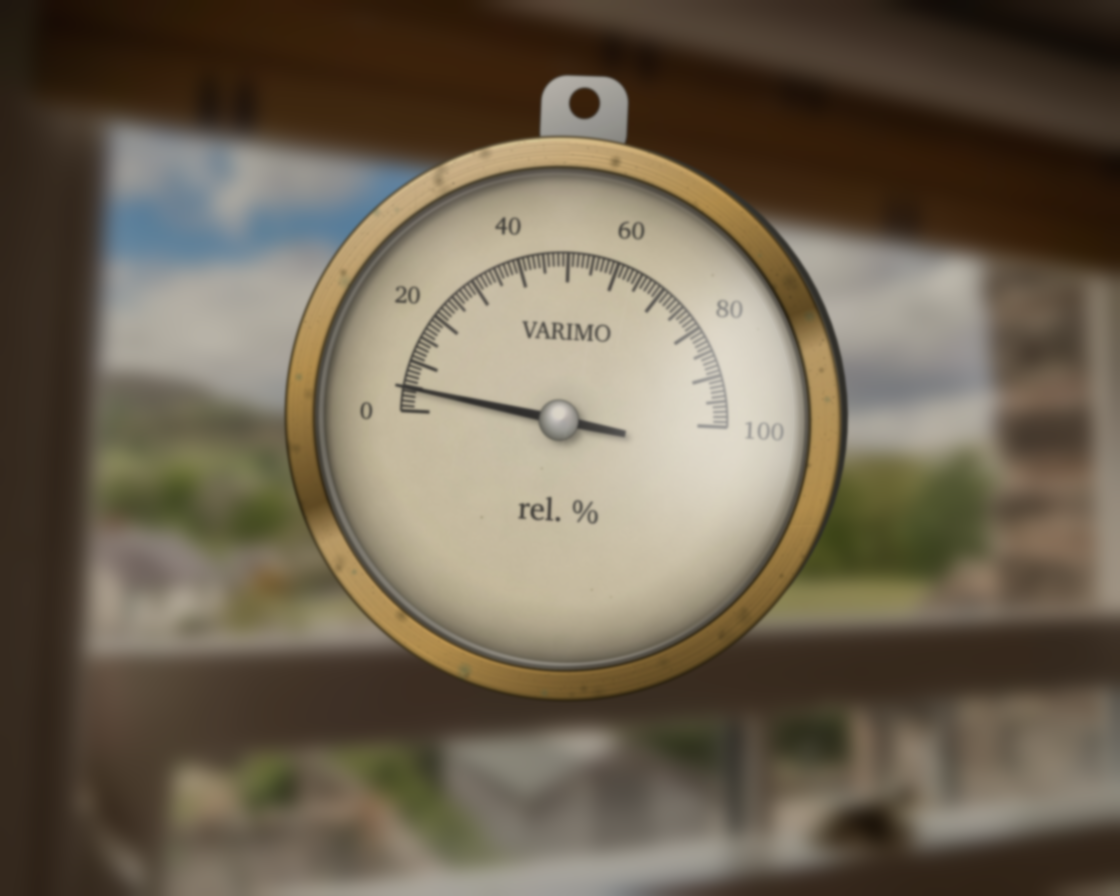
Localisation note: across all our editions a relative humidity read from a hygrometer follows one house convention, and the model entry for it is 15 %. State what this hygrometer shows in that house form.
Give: 5 %
